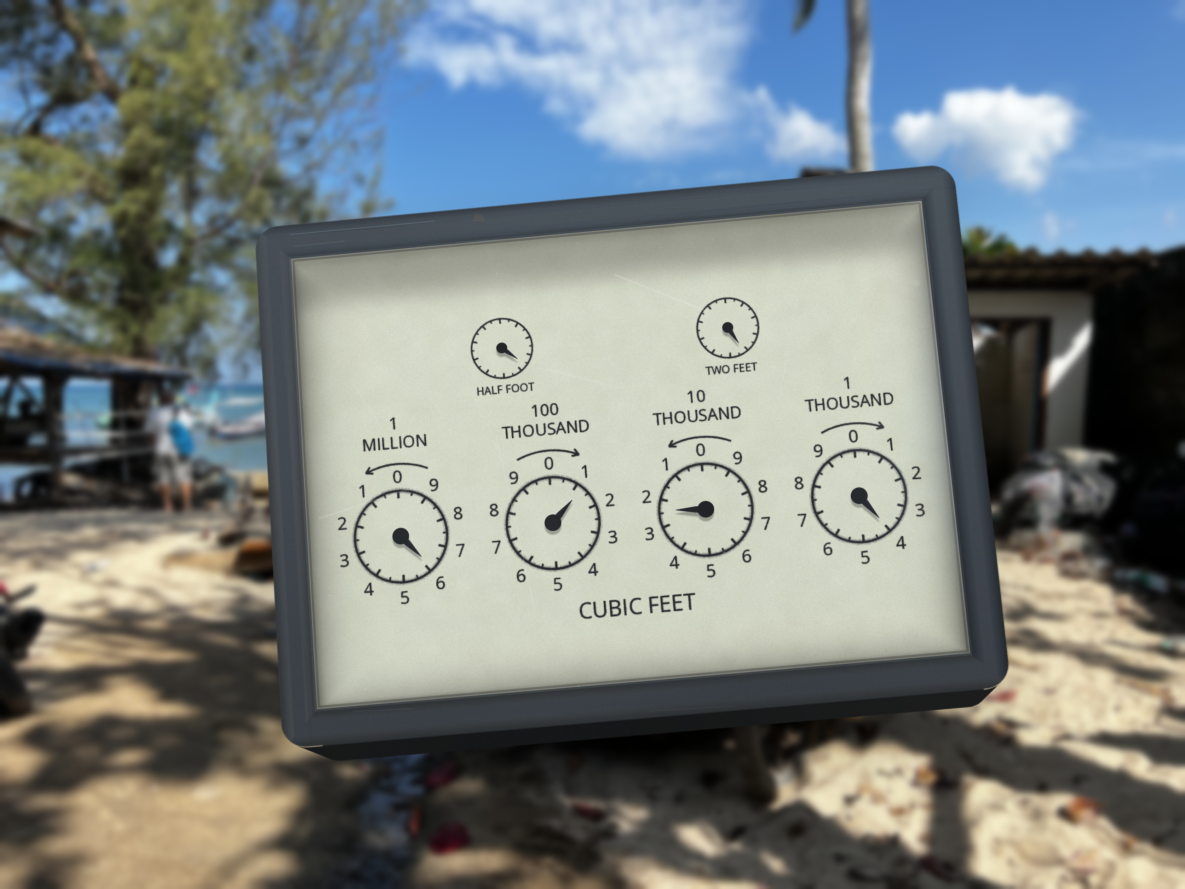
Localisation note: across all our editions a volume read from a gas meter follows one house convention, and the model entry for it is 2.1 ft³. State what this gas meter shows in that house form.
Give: 612400 ft³
